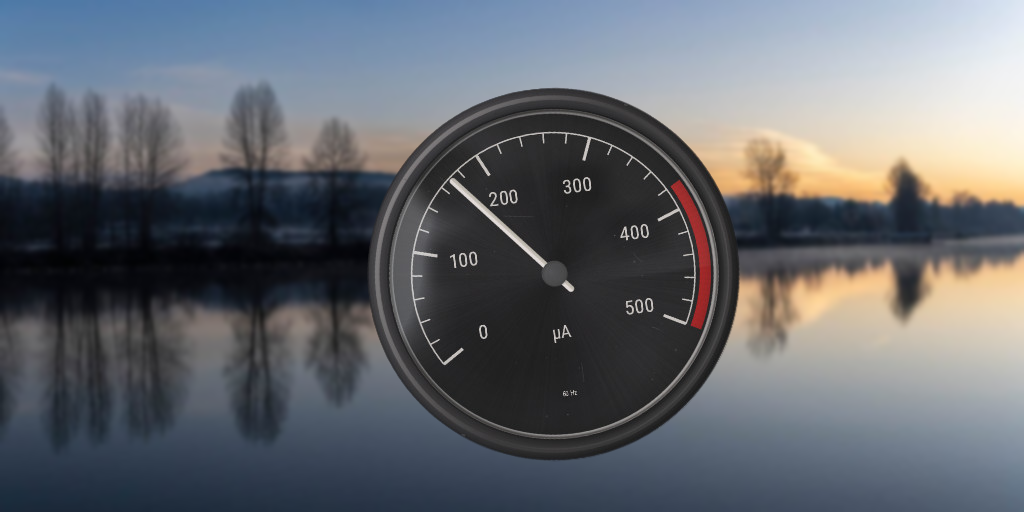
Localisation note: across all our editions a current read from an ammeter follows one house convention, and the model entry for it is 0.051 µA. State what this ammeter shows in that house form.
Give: 170 µA
